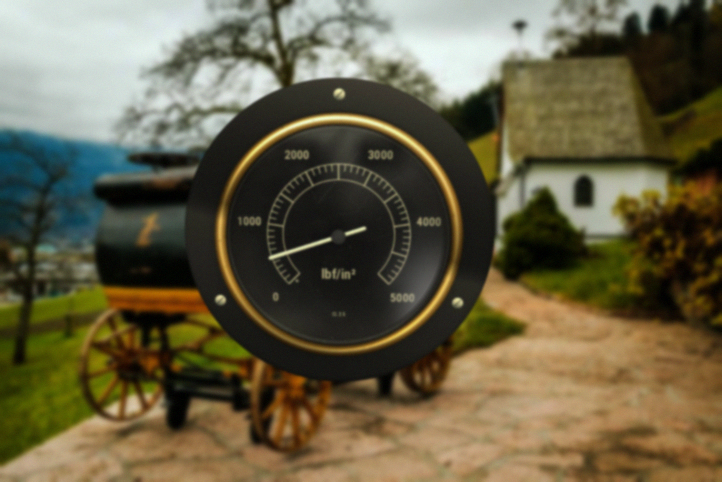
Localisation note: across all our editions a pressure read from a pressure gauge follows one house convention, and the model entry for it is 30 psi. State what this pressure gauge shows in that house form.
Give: 500 psi
